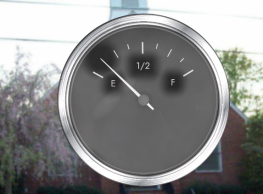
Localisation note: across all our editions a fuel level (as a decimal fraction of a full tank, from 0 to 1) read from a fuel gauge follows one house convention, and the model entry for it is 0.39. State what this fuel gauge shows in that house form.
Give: 0.125
